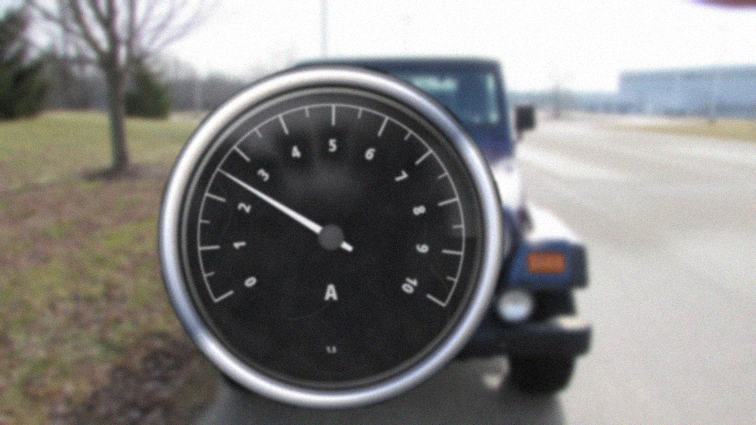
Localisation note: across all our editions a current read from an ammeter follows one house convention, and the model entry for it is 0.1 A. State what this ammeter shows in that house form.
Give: 2.5 A
